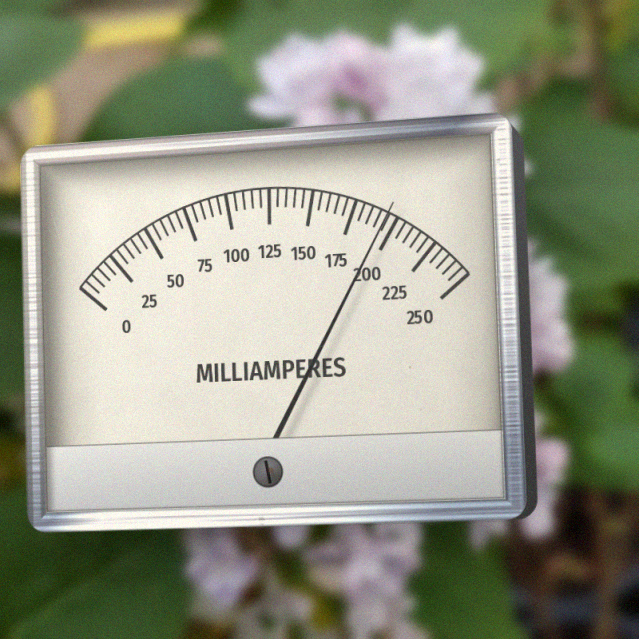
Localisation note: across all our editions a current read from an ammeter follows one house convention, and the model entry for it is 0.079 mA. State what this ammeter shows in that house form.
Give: 195 mA
